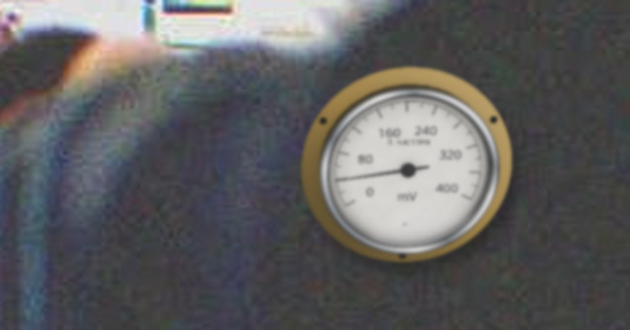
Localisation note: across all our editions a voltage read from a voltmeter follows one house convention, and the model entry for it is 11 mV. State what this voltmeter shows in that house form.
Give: 40 mV
